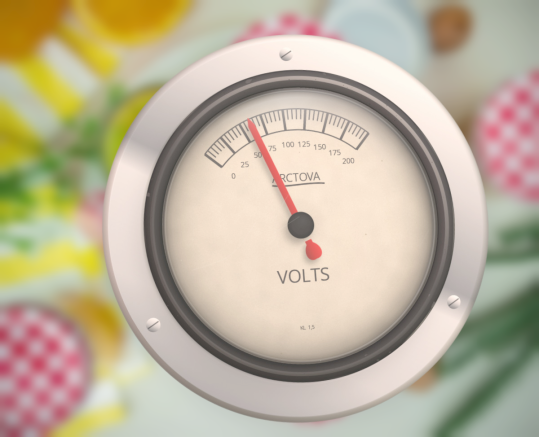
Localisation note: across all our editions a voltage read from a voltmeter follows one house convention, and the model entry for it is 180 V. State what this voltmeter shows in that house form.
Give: 60 V
